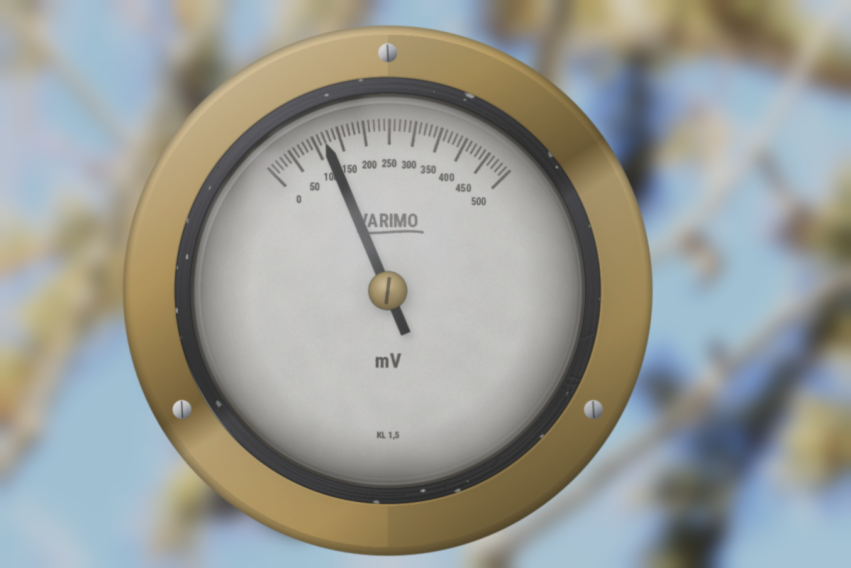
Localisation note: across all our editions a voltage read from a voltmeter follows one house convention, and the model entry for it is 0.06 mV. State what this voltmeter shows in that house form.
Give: 120 mV
